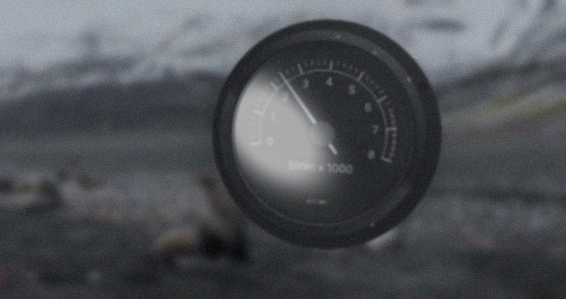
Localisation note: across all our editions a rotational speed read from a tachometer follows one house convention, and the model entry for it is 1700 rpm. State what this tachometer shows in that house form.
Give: 2400 rpm
